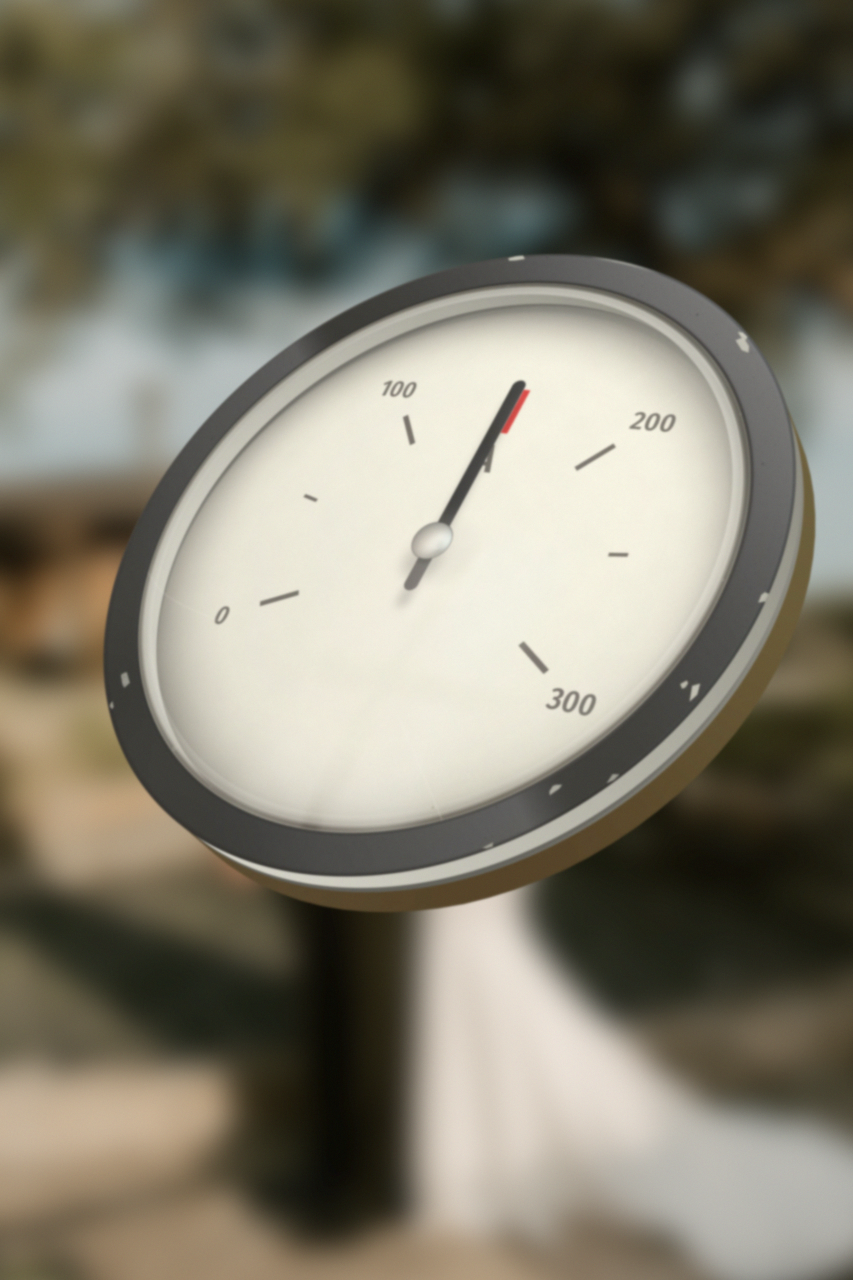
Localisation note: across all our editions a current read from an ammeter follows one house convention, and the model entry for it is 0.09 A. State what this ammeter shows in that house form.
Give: 150 A
